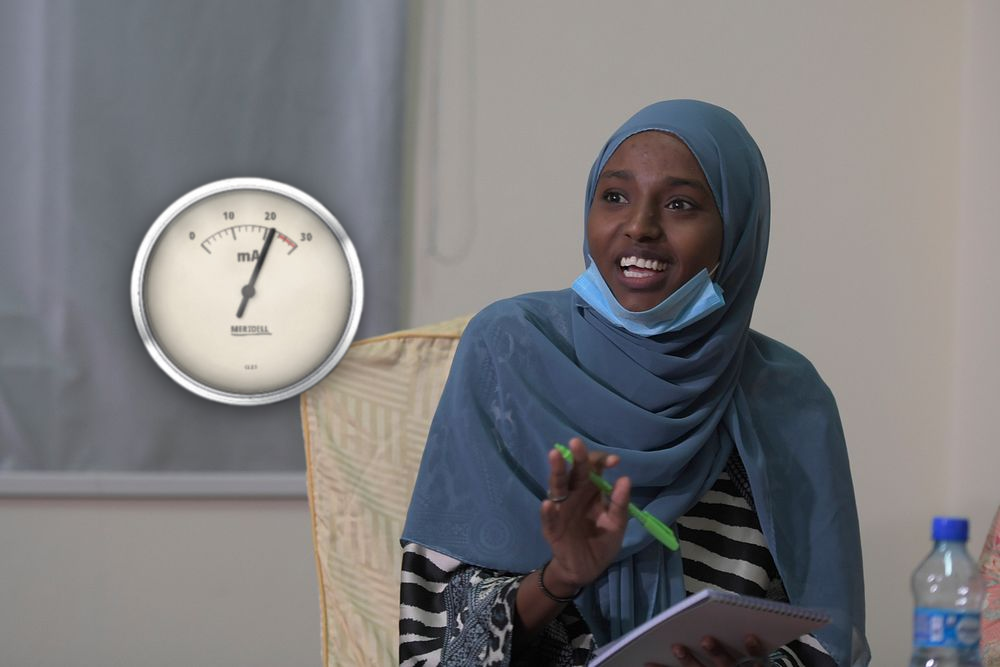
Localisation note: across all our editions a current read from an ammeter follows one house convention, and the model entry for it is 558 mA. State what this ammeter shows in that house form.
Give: 22 mA
